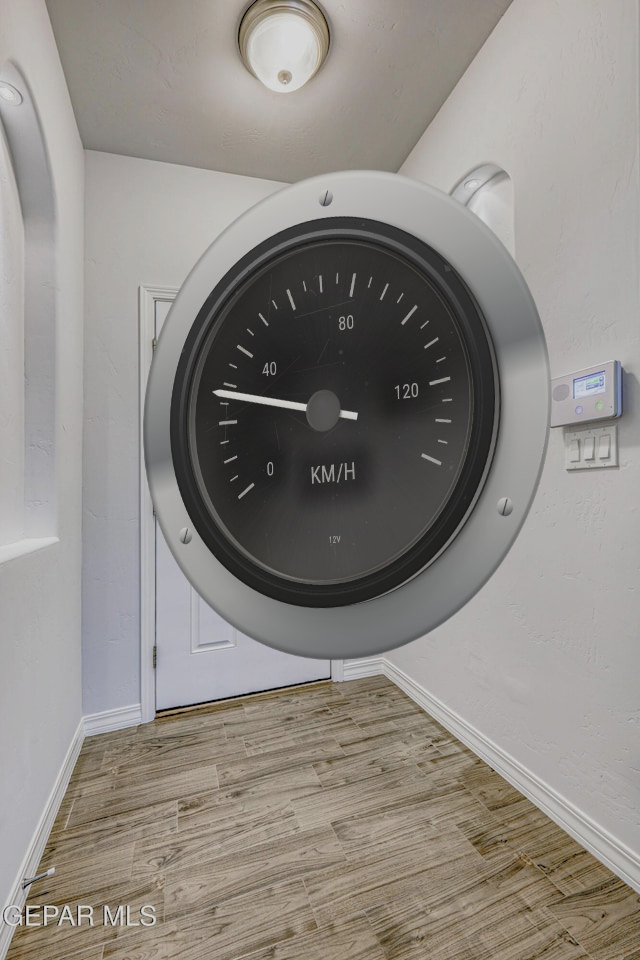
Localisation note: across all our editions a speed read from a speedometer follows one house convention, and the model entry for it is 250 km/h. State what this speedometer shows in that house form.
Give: 27.5 km/h
